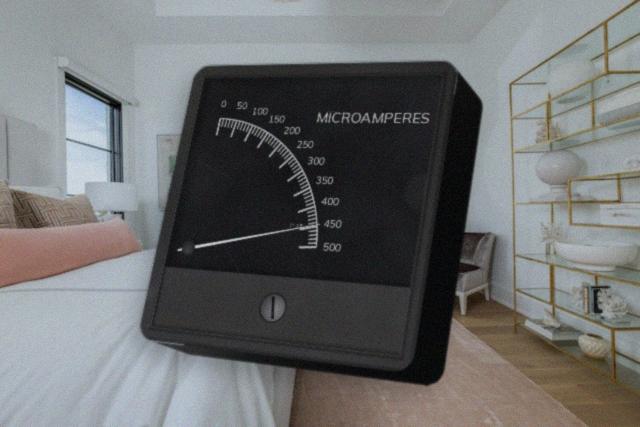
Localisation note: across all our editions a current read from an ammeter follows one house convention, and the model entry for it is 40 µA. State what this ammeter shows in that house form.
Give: 450 µA
